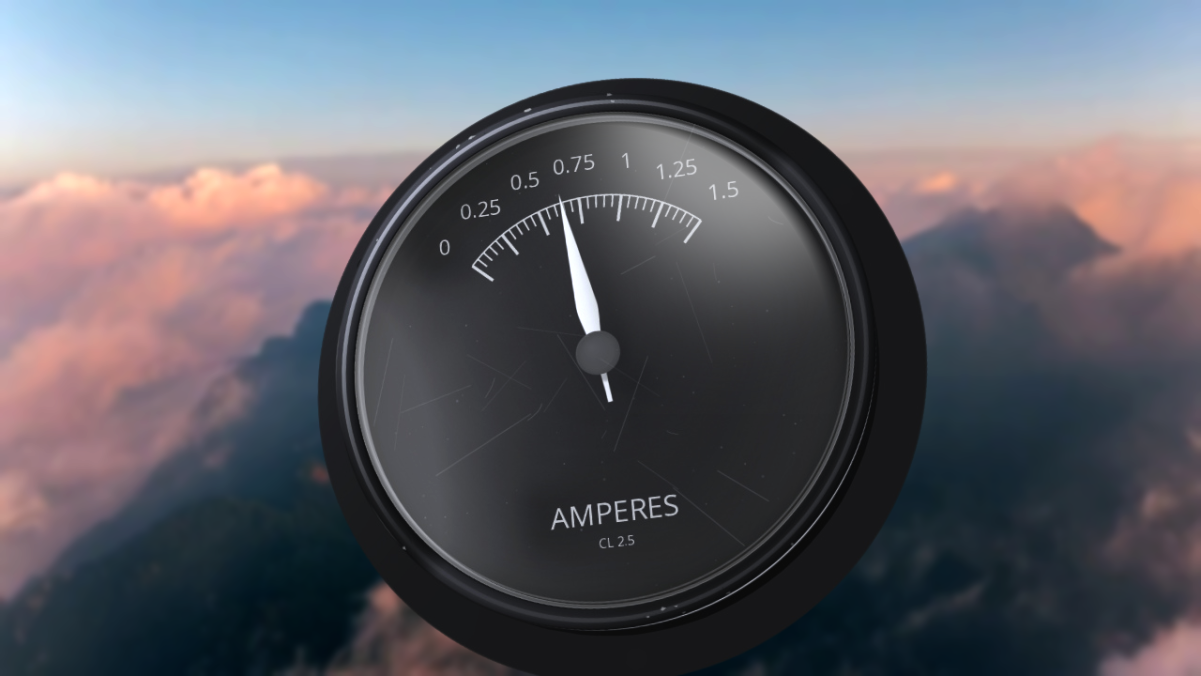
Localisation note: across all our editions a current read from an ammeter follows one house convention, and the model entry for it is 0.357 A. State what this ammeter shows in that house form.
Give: 0.65 A
